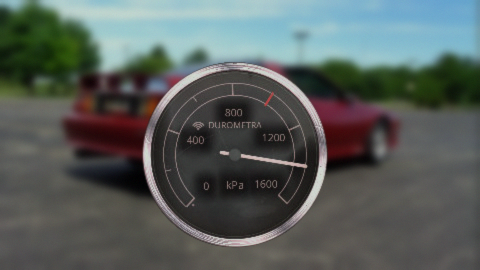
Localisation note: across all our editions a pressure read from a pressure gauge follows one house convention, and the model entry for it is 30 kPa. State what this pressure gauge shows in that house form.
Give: 1400 kPa
